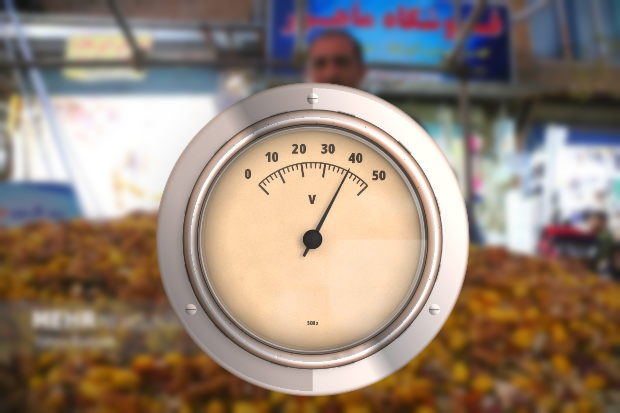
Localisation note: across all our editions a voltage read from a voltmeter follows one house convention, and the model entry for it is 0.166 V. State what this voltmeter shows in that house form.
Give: 40 V
